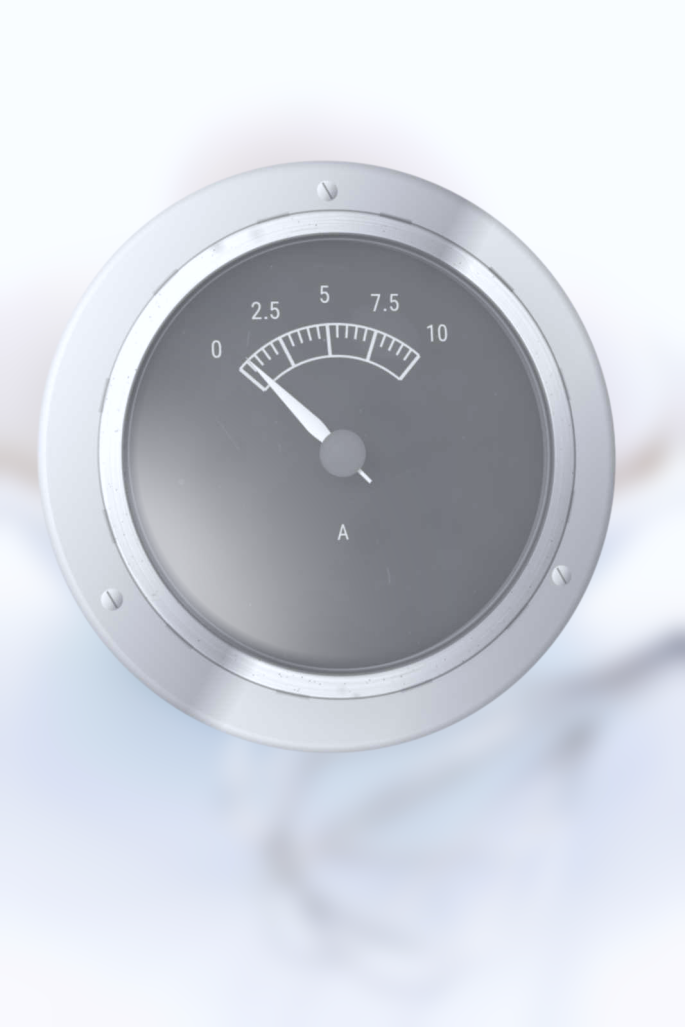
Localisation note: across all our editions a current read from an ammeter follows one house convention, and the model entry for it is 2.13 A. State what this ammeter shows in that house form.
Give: 0.5 A
